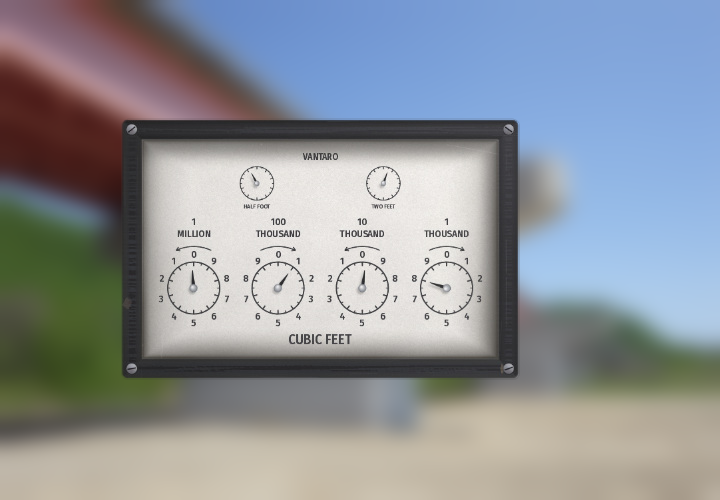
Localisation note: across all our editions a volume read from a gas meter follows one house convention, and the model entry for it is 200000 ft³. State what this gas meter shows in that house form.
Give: 9800 ft³
